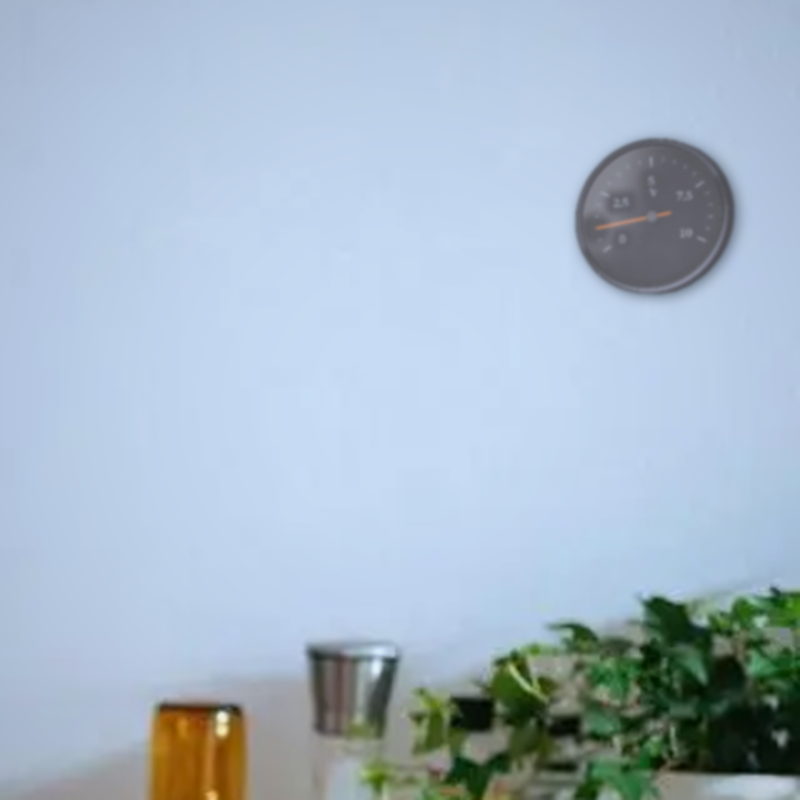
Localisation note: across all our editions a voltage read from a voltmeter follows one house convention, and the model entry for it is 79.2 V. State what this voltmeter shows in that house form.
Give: 1 V
